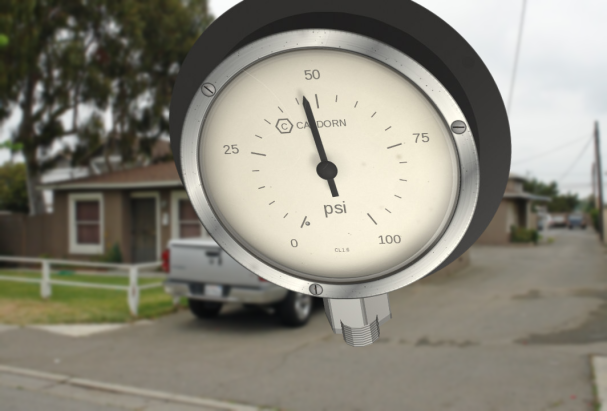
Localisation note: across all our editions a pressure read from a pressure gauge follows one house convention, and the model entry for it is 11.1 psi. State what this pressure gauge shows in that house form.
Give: 47.5 psi
